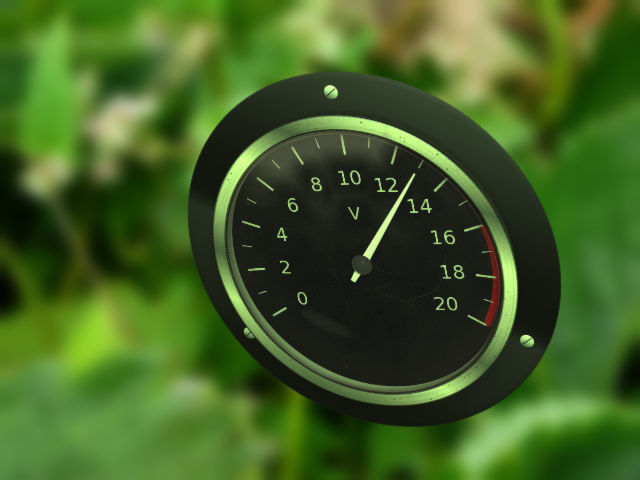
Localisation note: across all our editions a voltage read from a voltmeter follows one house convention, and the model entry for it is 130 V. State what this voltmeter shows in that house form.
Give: 13 V
